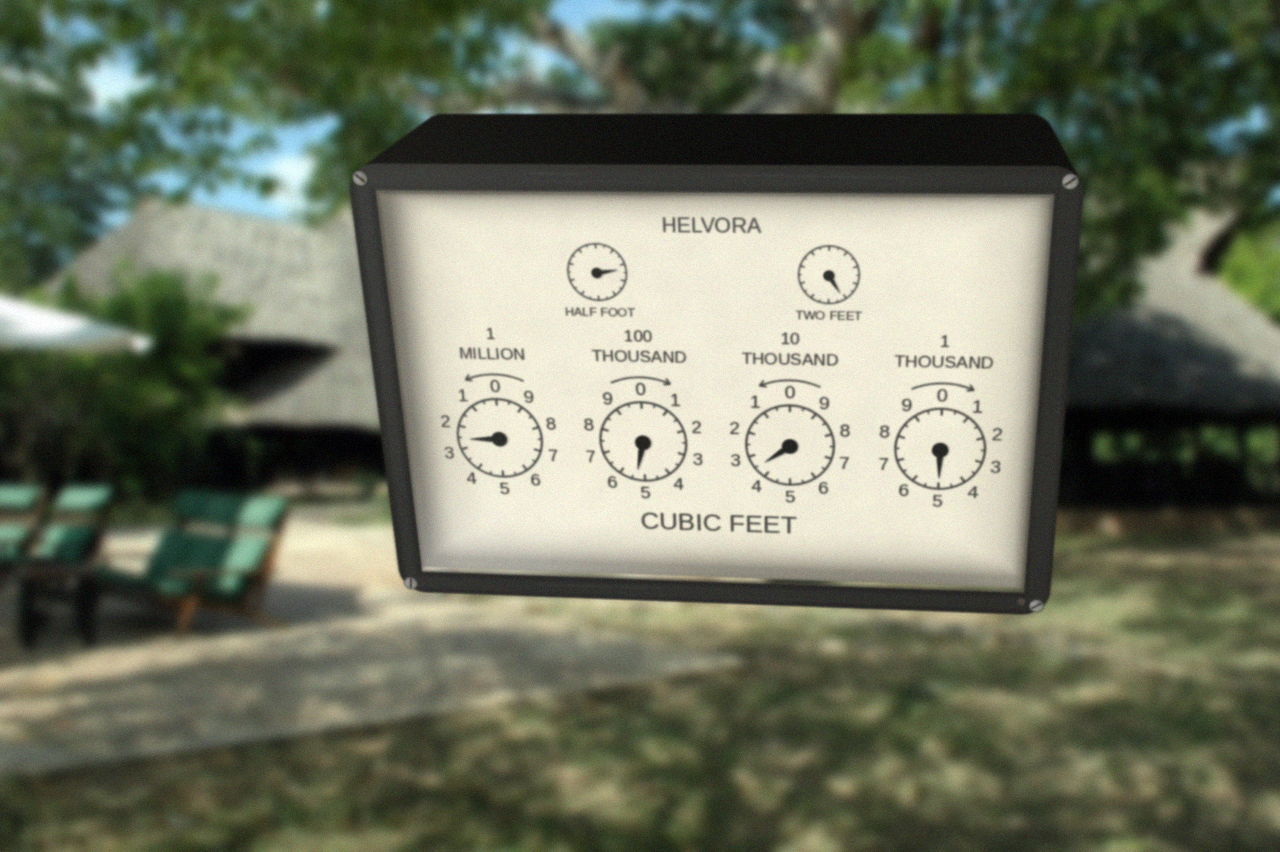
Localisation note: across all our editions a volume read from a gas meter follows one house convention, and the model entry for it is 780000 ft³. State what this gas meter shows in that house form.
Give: 253500 ft³
